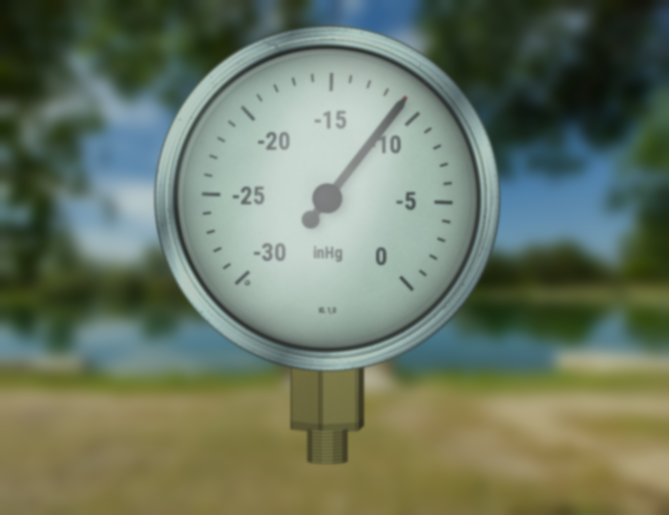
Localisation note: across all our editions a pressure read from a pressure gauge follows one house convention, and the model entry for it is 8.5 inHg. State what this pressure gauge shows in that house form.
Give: -11 inHg
